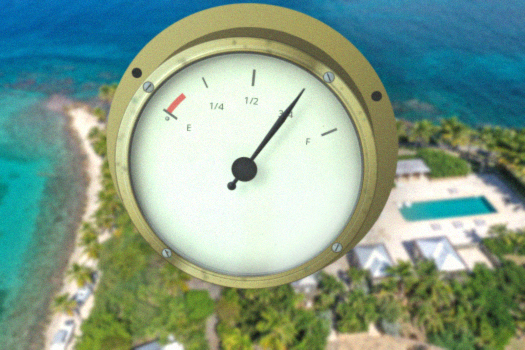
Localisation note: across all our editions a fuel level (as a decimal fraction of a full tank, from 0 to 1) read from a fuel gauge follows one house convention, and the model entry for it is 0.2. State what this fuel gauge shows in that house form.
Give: 0.75
